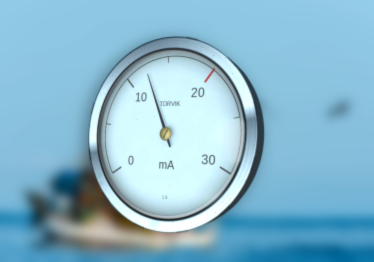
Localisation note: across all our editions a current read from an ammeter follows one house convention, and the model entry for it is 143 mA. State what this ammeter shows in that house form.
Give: 12.5 mA
